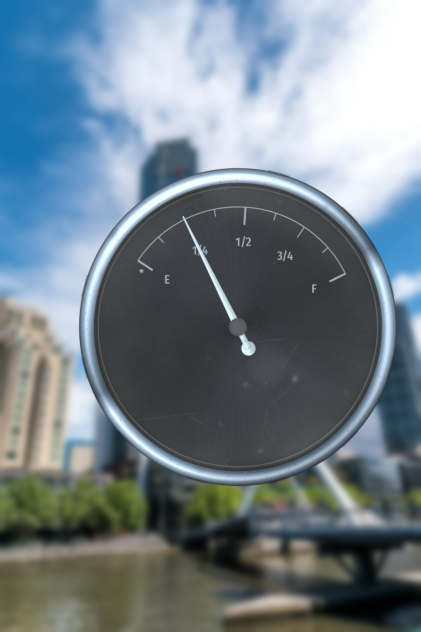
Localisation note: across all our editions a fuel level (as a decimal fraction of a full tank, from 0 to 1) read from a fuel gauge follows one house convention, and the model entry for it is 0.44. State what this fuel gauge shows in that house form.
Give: 0.25
